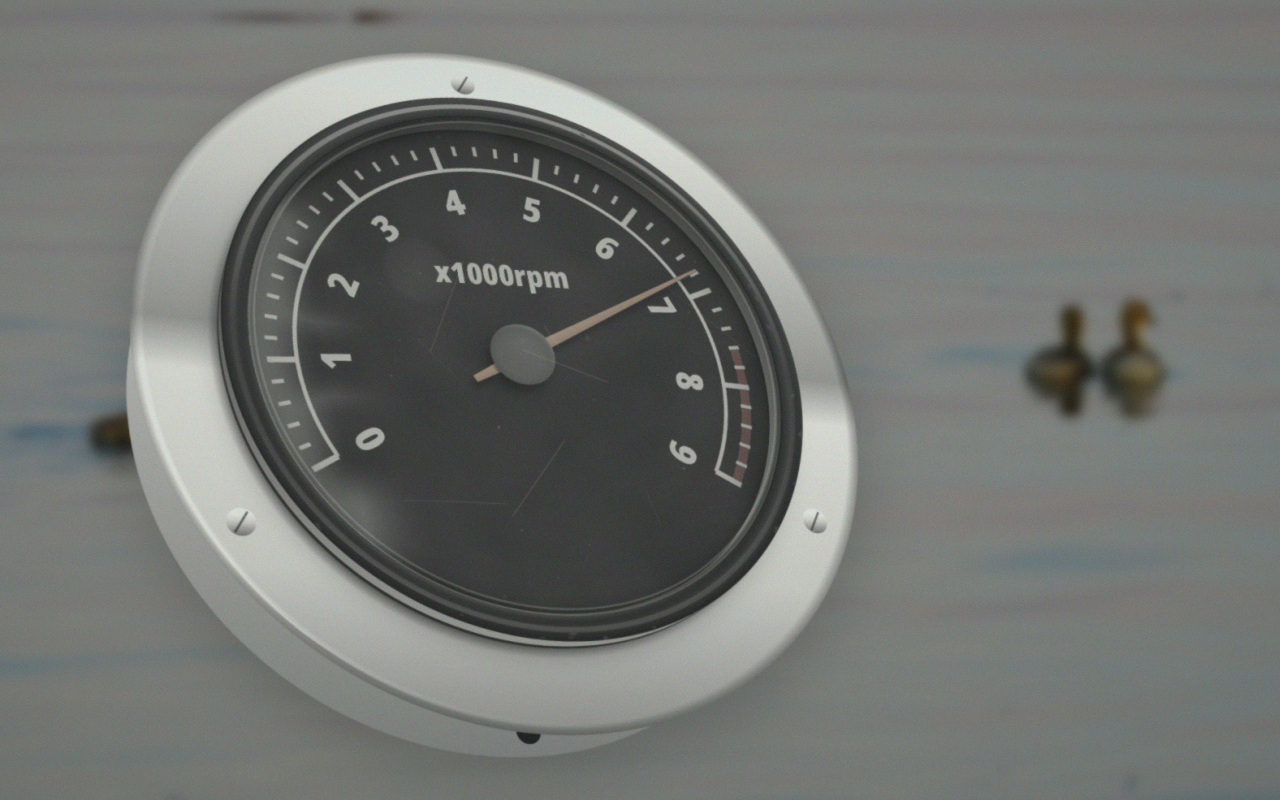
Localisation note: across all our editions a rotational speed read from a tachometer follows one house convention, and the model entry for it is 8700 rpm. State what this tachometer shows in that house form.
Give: 6800 rpm
